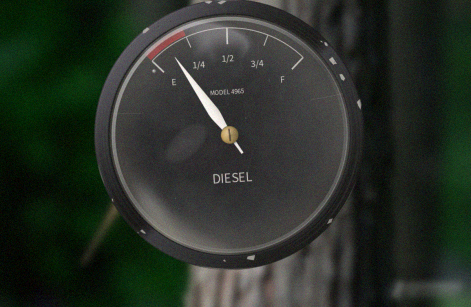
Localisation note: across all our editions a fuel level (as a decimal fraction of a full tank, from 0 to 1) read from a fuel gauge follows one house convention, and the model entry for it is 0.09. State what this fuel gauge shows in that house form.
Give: 0.125
